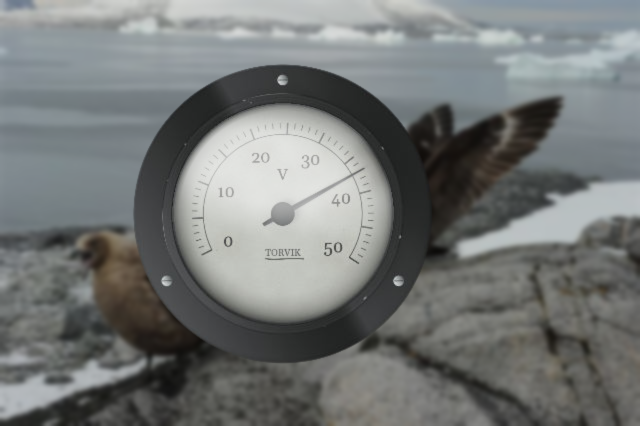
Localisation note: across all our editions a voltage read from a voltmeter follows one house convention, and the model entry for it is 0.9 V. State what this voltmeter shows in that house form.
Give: 37 V
